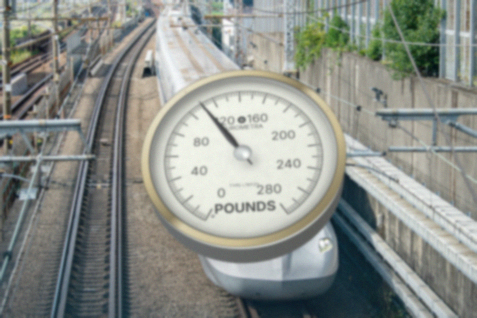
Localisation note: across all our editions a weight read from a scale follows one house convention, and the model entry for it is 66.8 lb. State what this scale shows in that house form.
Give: 110 lb
